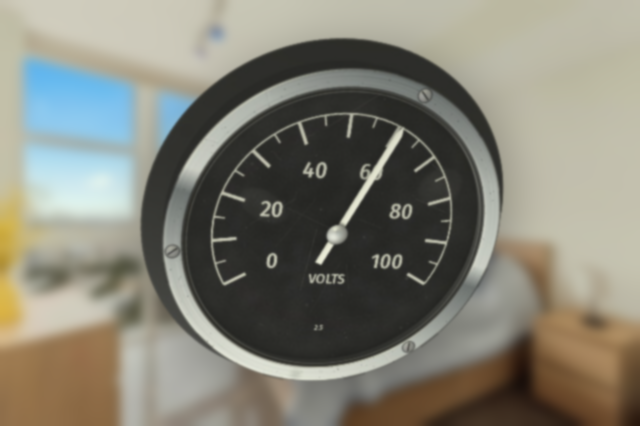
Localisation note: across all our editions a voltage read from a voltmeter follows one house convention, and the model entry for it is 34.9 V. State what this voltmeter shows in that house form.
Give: 60 V
